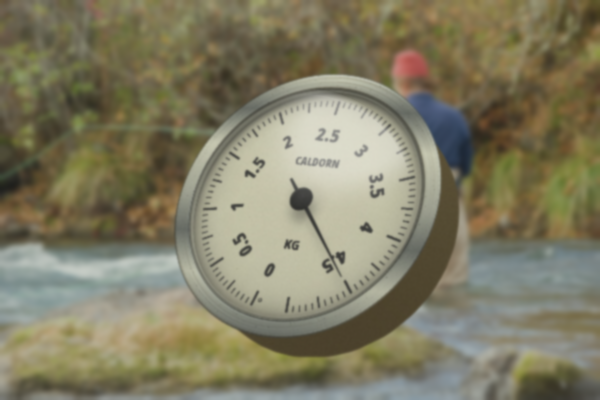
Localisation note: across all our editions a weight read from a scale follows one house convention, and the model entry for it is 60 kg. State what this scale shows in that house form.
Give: 4.5 kg
